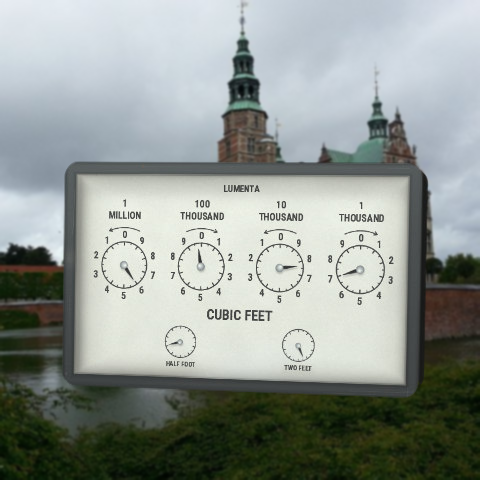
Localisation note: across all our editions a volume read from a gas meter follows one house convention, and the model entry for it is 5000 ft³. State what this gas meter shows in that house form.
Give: 597700 ft³
